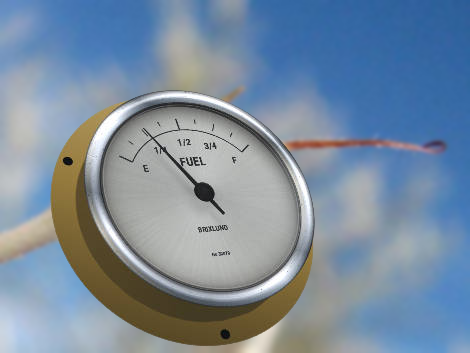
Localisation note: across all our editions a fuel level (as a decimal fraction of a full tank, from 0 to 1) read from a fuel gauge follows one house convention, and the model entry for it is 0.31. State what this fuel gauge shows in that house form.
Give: 0.25
